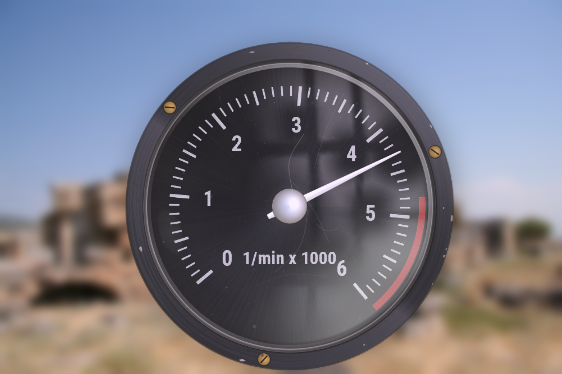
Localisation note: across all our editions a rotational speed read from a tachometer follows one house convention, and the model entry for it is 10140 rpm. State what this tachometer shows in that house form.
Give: 4300 rpm
